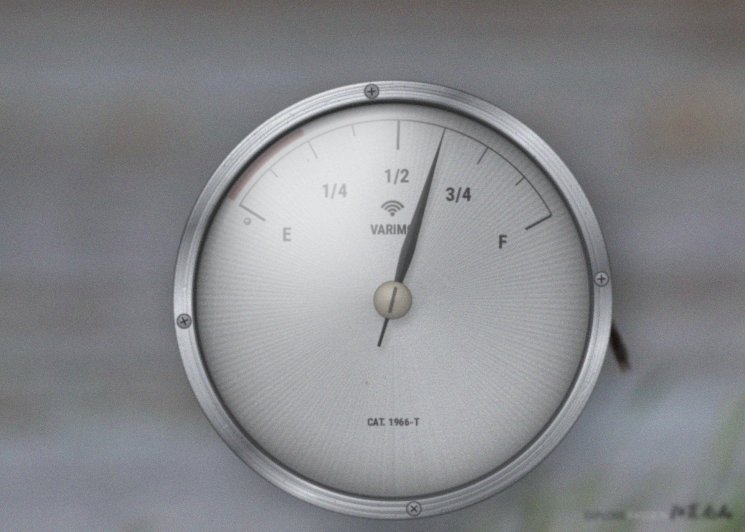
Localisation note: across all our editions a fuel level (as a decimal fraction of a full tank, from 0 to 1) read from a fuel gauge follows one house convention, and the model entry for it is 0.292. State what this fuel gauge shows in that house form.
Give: 0.625
